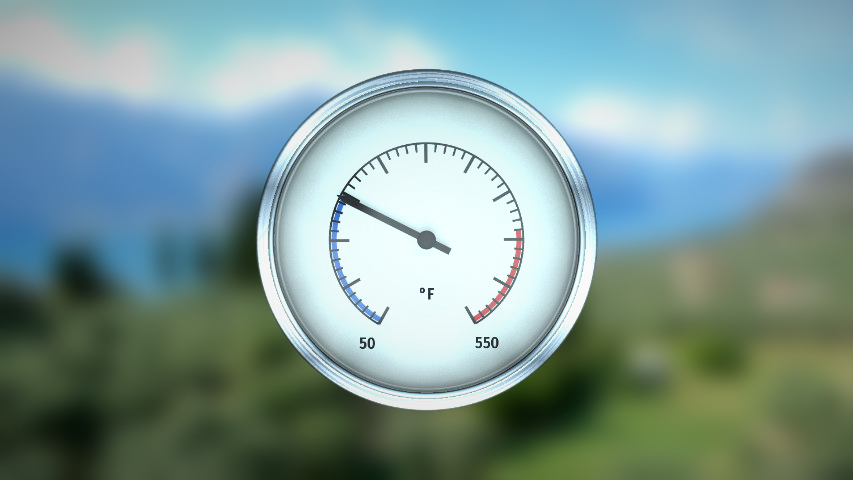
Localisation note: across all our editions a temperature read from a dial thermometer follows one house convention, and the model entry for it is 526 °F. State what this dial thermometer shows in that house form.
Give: 195 °F
